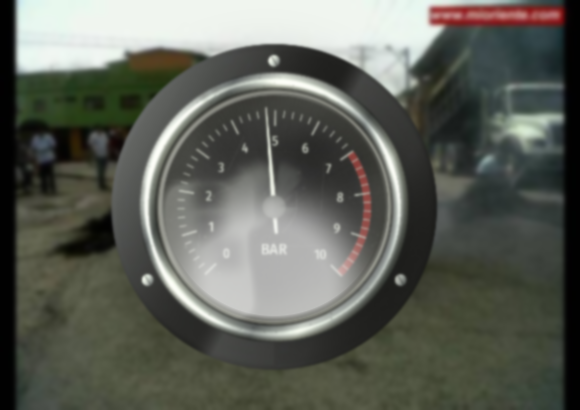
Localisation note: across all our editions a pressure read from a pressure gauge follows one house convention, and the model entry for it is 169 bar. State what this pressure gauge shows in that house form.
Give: 4.8 bar
